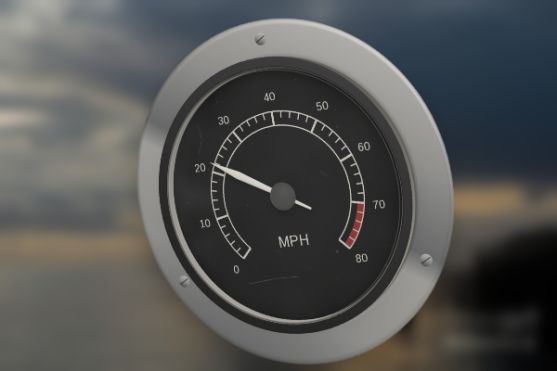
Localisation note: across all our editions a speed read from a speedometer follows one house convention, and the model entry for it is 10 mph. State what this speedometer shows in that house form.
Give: 22 mph
